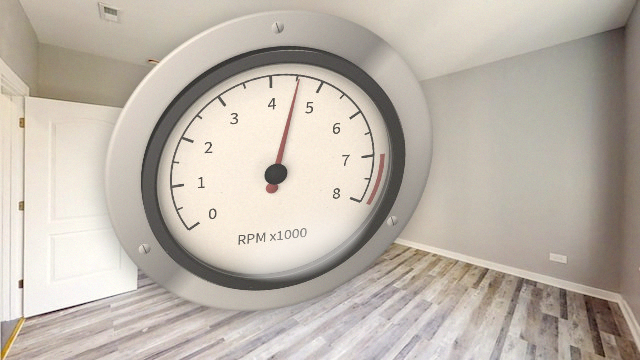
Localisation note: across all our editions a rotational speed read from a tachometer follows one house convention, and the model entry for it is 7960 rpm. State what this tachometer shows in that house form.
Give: 4500 rpm
